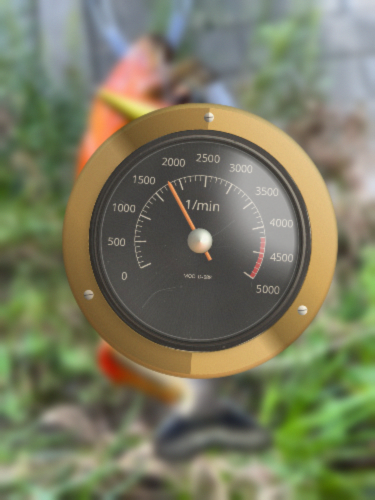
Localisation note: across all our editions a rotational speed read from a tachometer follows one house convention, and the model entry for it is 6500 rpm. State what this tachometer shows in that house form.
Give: 1800 rpm
